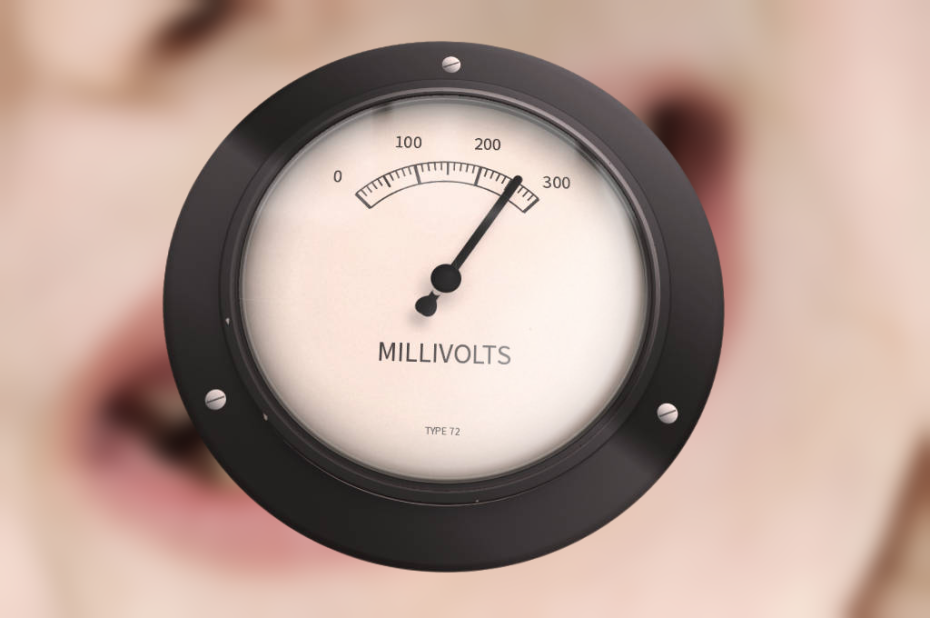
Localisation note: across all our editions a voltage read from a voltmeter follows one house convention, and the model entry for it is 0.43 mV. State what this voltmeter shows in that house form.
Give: 260 mV
